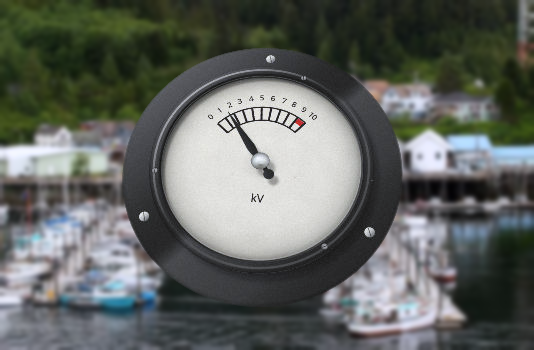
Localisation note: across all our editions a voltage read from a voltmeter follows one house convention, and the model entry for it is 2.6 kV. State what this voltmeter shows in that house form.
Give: 1.5 kV
